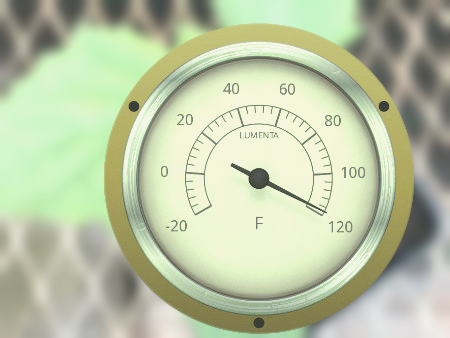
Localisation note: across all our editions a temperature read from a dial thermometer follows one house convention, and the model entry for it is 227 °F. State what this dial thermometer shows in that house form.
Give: 118 °F
